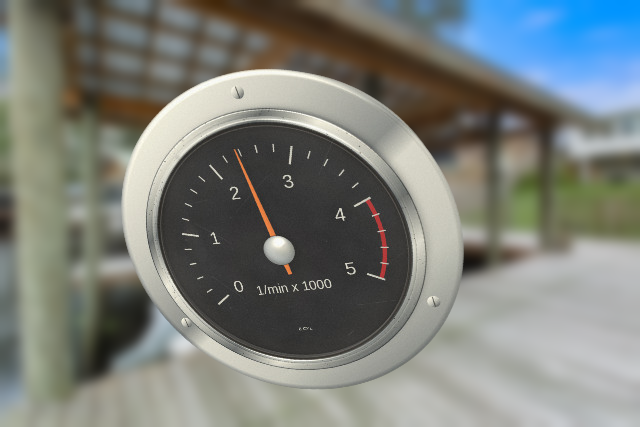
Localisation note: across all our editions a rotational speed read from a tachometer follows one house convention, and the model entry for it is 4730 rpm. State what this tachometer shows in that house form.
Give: 2400 rpm
